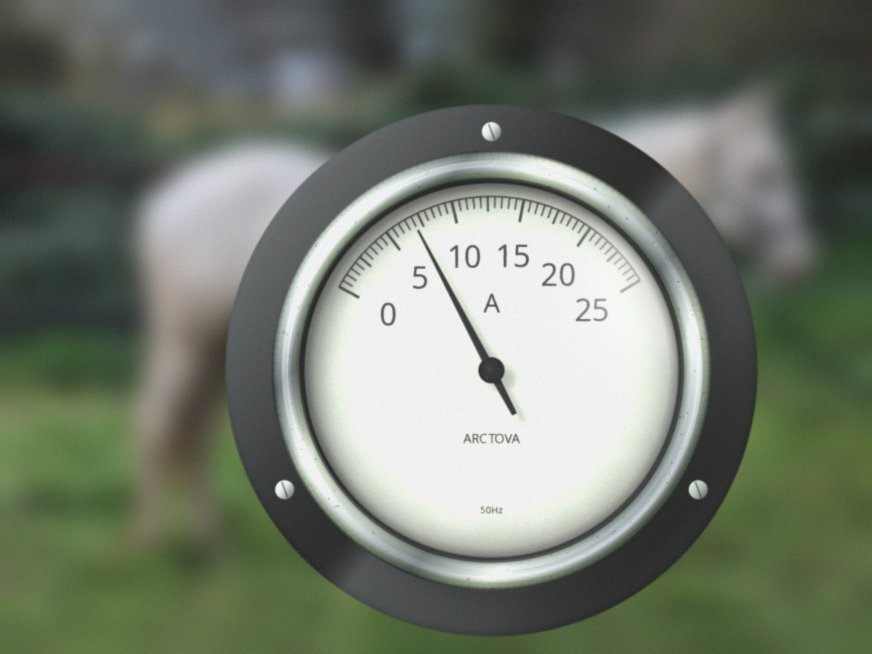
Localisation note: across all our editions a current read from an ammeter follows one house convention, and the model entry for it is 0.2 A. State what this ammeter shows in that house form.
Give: 7 A
